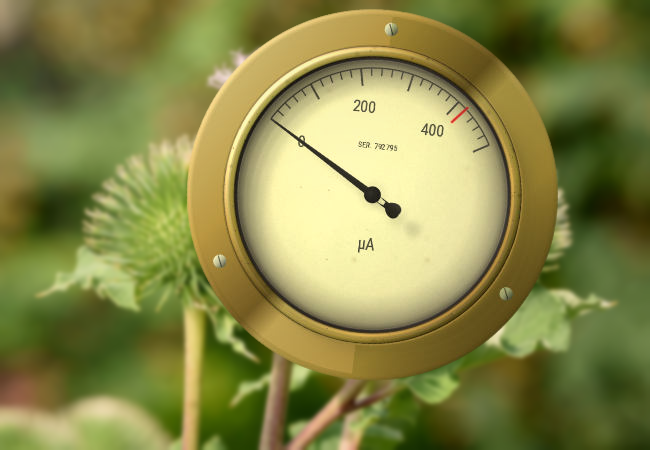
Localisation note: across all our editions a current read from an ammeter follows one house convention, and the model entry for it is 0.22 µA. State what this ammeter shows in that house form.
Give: 0 µA
